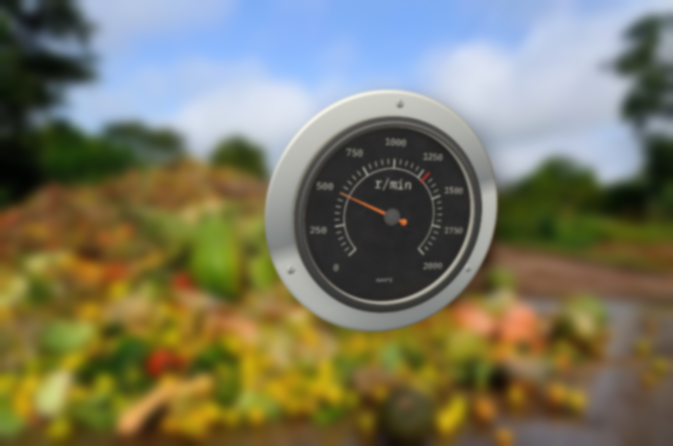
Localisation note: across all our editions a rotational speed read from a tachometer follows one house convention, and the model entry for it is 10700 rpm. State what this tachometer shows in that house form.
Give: 500 rpm
